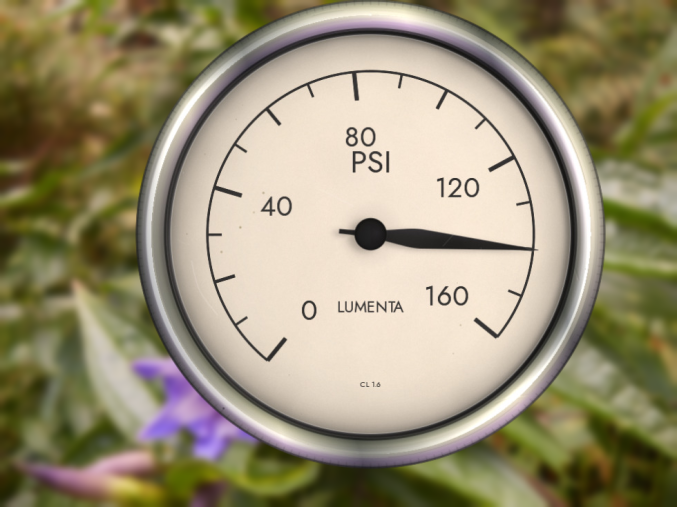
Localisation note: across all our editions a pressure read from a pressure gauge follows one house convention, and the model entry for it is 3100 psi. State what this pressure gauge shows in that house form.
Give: 140 psi
